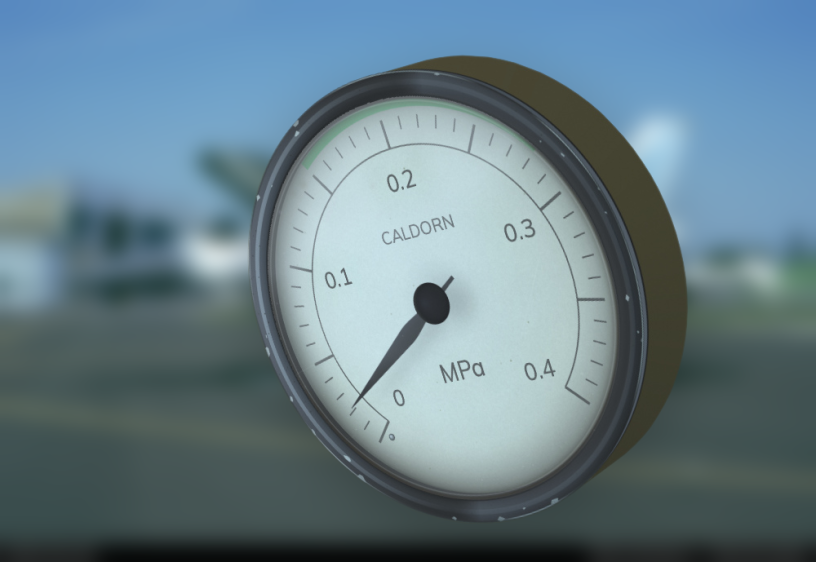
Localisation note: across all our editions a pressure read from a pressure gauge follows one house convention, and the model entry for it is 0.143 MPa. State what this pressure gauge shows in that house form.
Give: 0.02 MPa
